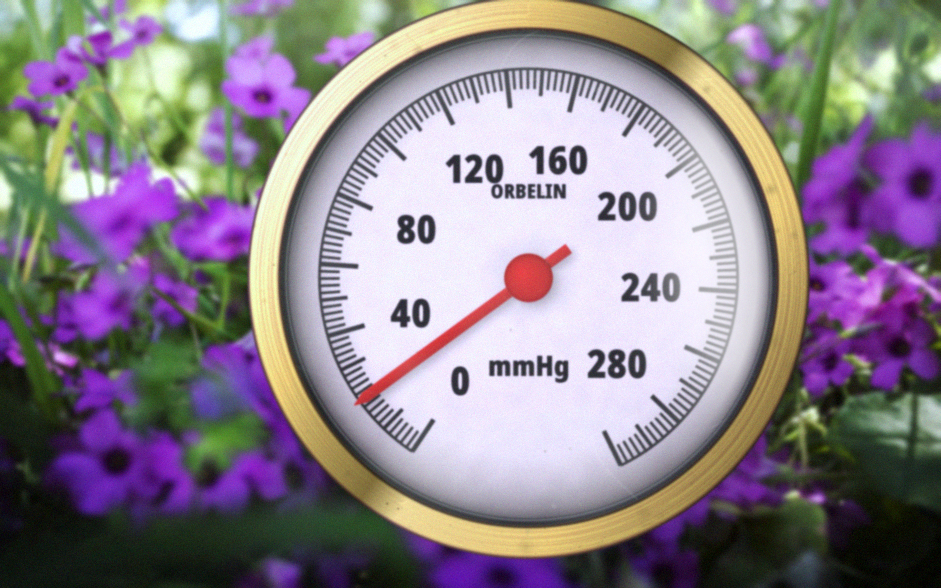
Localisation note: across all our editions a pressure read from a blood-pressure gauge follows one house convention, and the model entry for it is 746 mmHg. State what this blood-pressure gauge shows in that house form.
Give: 20 mmHg
